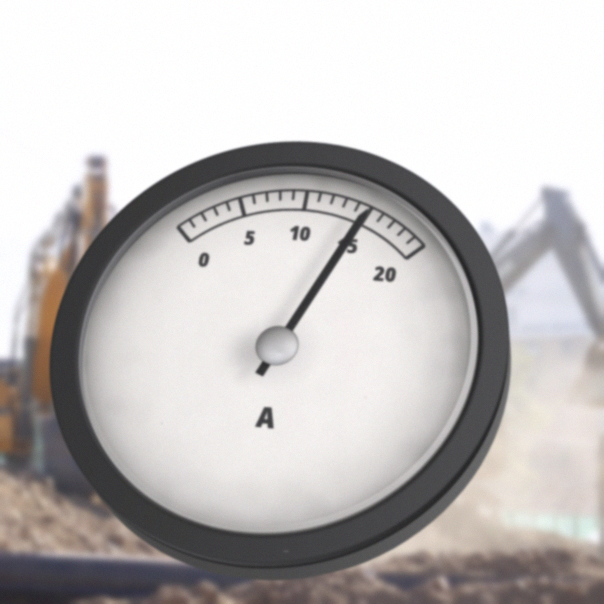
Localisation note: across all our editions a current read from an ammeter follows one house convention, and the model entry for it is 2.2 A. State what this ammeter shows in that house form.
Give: 15 A
